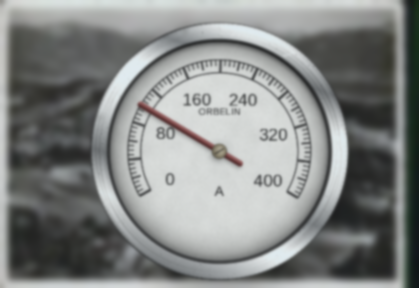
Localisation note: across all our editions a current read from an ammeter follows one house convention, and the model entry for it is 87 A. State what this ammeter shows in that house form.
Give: 100 A
